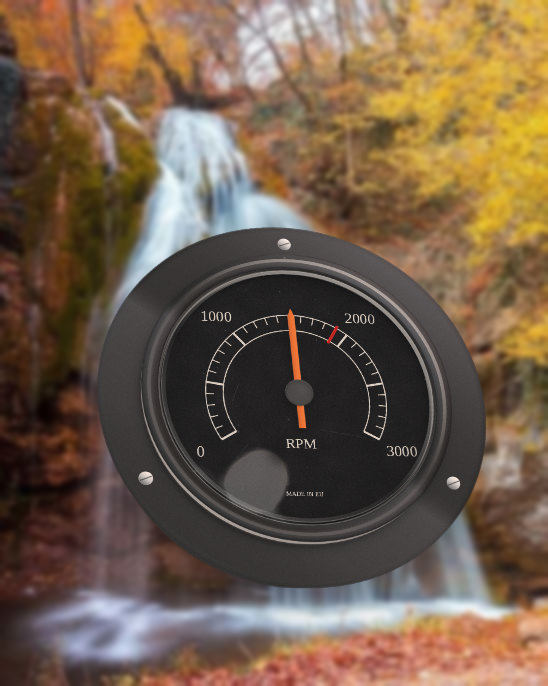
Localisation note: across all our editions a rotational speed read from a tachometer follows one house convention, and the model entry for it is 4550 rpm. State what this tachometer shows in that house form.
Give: 1500 rpm
